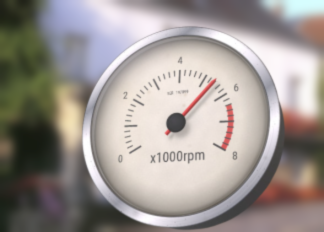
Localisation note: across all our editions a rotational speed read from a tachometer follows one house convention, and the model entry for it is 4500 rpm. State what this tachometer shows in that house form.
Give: 5400 rpm
